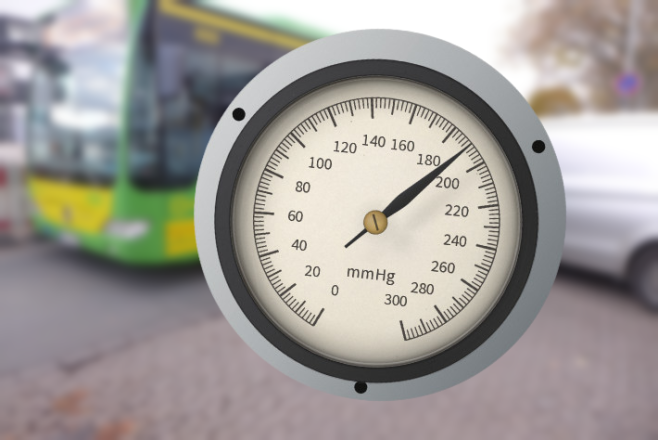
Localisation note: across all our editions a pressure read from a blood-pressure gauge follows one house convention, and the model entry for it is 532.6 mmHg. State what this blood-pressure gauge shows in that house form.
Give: 190 mmHg
